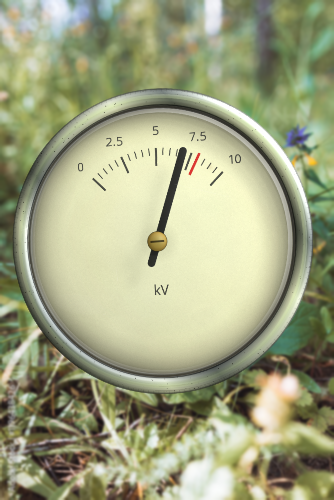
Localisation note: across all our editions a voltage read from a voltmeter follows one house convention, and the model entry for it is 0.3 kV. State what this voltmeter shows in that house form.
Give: 7 kV
